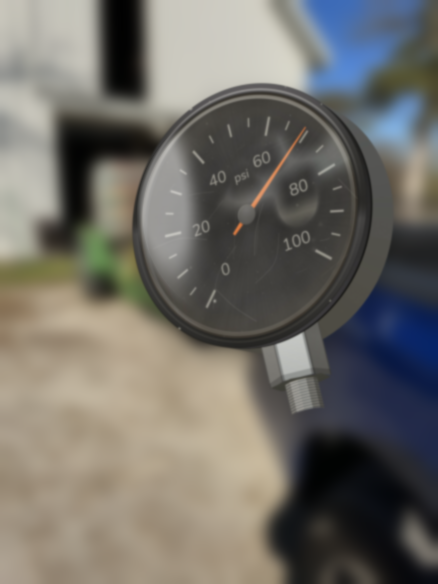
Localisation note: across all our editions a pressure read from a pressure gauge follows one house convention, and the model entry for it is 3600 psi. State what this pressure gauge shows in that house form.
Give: 70 psi
